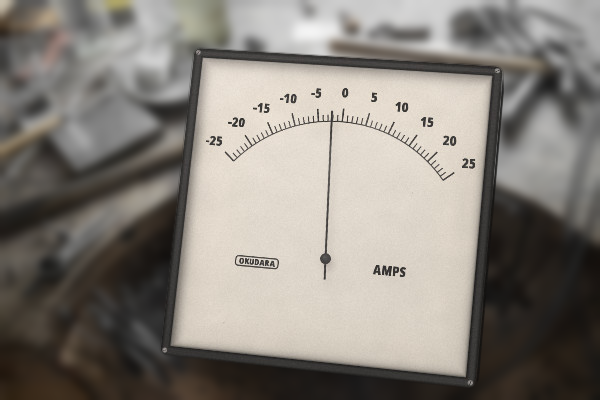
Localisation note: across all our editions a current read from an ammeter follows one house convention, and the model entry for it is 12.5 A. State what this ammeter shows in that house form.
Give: -2 A
